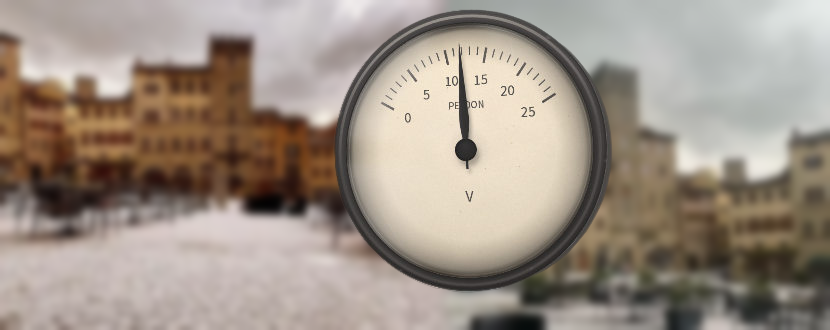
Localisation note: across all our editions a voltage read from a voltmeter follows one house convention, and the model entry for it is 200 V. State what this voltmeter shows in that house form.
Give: 12 V
